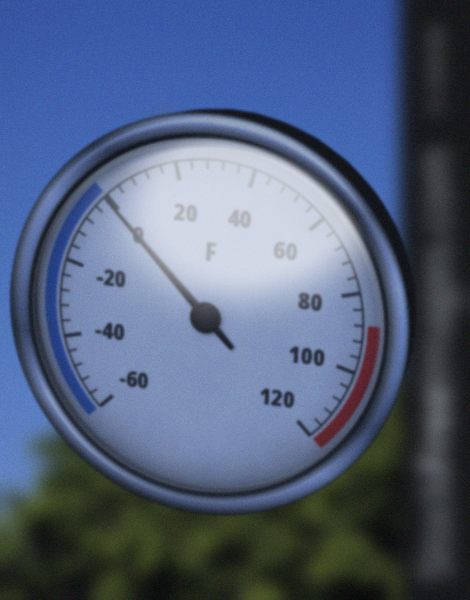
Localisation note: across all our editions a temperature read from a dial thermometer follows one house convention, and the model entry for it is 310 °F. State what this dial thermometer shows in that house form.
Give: 0 °F
